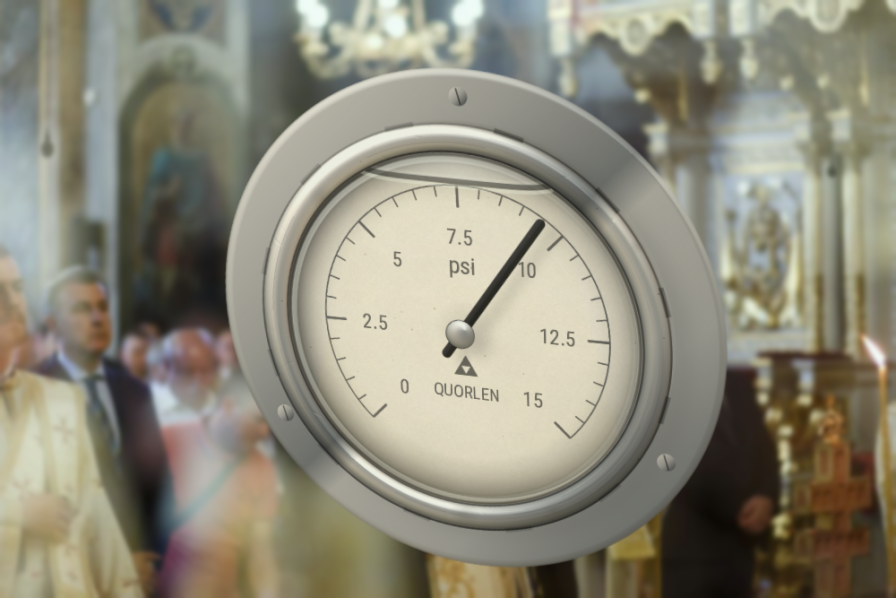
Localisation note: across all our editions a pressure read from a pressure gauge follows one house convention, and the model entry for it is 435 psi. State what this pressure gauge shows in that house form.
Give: 9.5 psi
